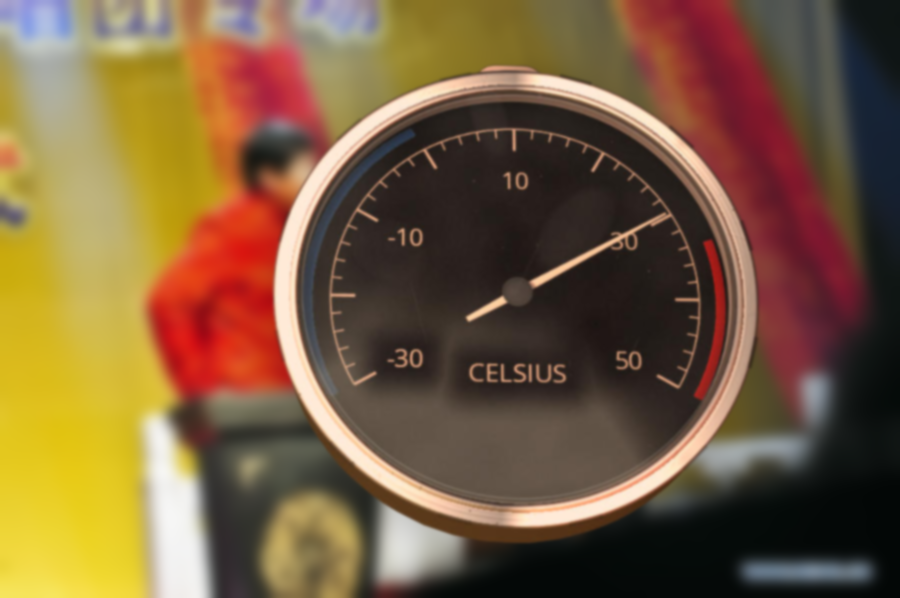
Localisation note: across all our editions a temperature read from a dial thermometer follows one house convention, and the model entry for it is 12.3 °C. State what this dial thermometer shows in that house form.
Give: 30 °C
